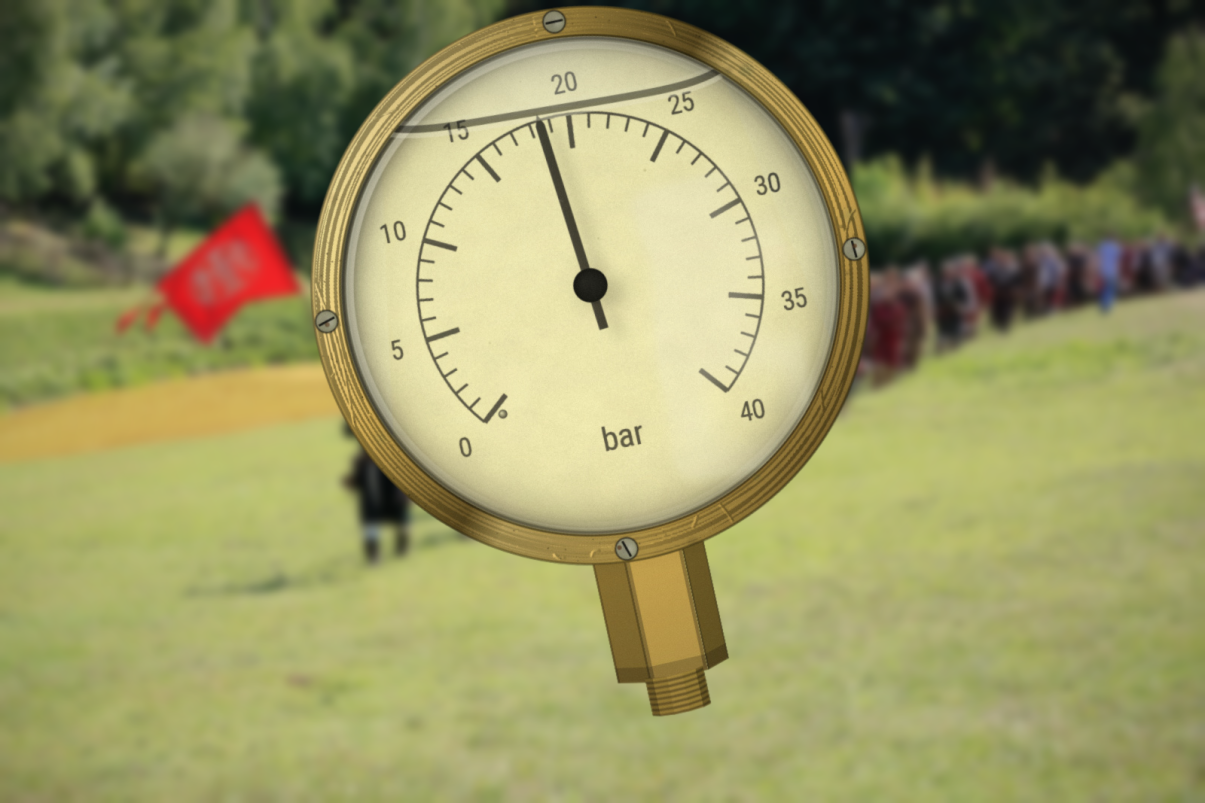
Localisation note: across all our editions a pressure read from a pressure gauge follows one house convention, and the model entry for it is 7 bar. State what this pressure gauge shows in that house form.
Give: 18.5 bar
